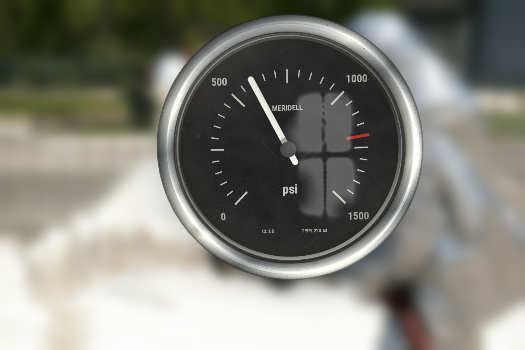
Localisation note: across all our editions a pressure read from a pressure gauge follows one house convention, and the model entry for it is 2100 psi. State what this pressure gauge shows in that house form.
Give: 600 psi
